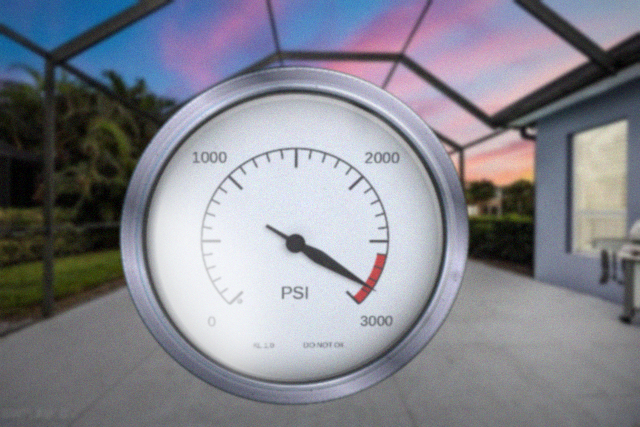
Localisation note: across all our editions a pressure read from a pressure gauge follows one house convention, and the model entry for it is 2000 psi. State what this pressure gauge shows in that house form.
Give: 2850 psi
